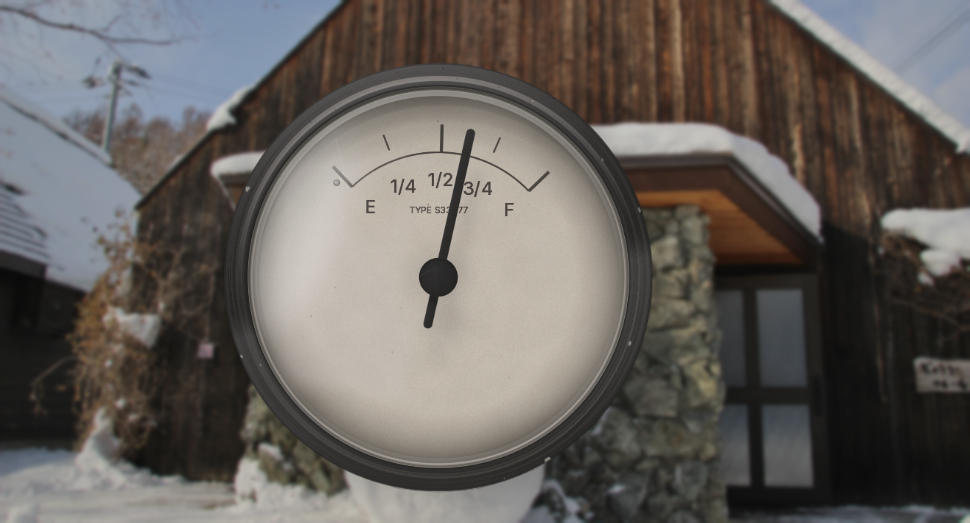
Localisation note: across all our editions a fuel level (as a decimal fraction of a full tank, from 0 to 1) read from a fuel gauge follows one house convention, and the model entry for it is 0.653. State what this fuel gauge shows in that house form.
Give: 0.625
